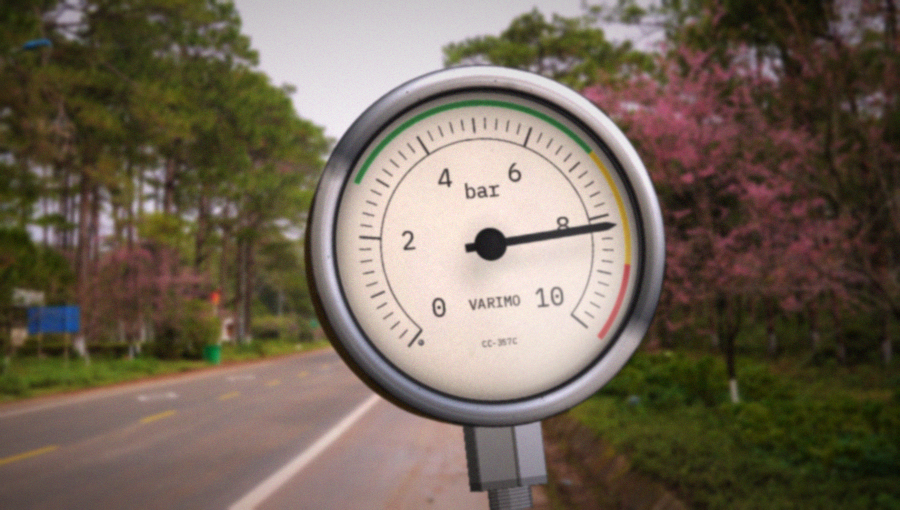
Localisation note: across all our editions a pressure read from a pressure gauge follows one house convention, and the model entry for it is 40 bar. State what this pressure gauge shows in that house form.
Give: 8.2 bar
